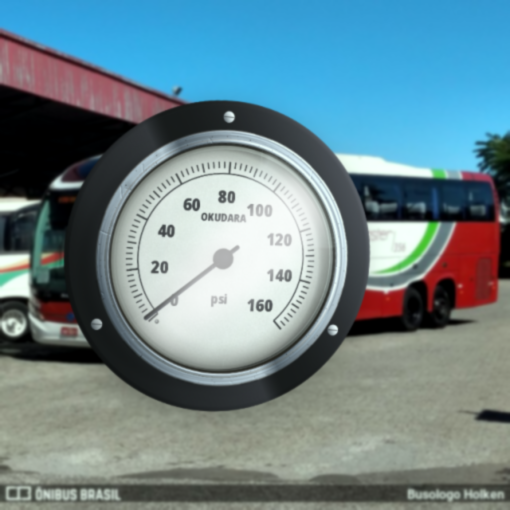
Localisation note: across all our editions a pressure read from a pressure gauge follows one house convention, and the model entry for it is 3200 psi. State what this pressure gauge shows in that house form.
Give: 2 psi
